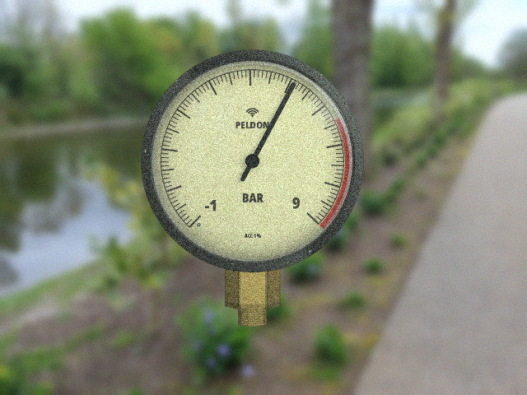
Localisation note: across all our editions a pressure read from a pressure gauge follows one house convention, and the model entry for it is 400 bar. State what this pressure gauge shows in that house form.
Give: 5.1 bar
